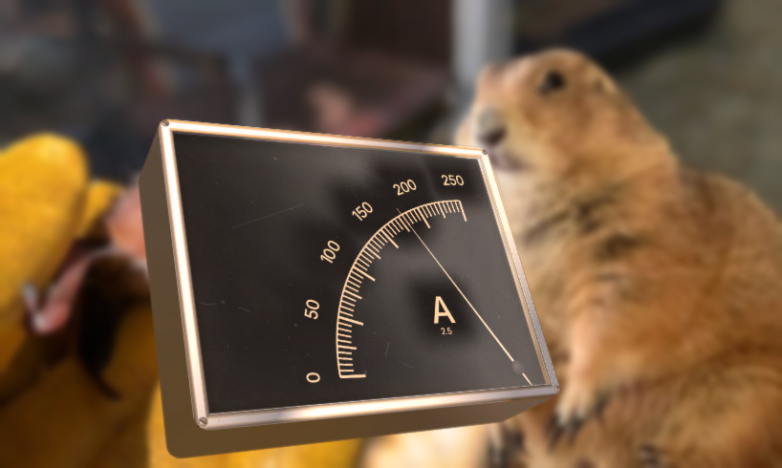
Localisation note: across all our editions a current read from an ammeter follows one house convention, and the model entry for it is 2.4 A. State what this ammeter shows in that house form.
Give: 175 A
